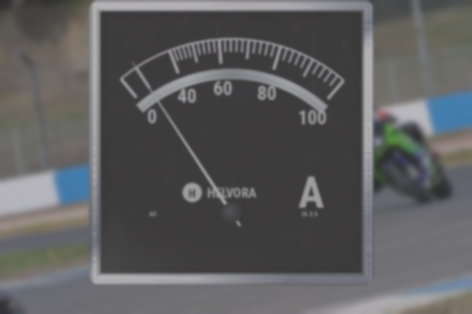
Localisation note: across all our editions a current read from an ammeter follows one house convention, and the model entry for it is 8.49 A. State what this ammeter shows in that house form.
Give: 20 A
